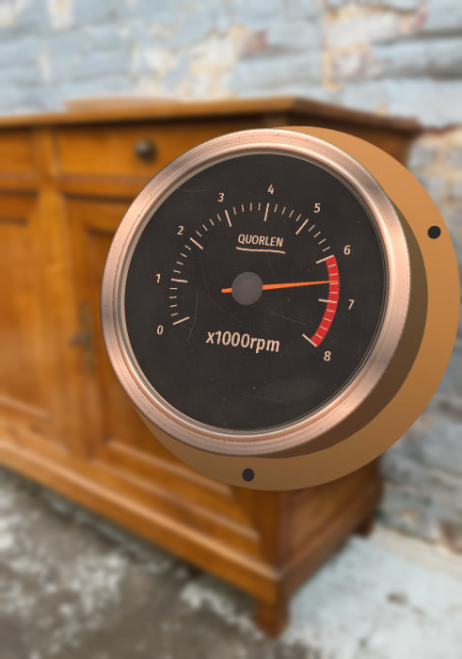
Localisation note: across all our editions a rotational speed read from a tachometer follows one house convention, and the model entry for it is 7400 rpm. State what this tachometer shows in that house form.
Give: 6600 rpm
